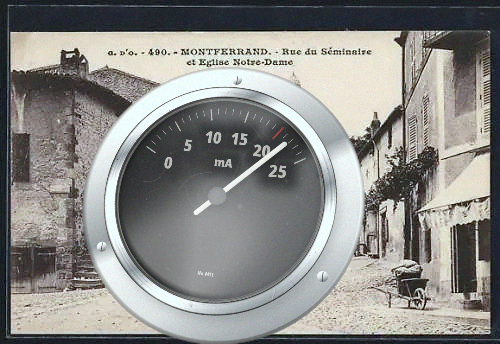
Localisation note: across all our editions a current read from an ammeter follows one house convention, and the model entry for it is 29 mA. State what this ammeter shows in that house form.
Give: 22 mA
